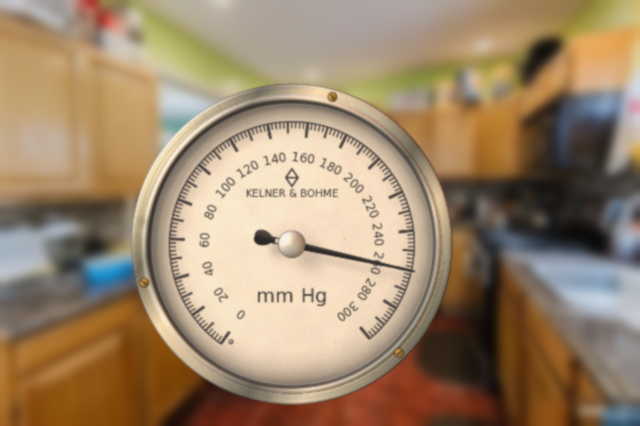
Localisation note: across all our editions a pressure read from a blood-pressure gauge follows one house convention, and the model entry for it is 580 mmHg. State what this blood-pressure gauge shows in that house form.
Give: 260 mmHg
